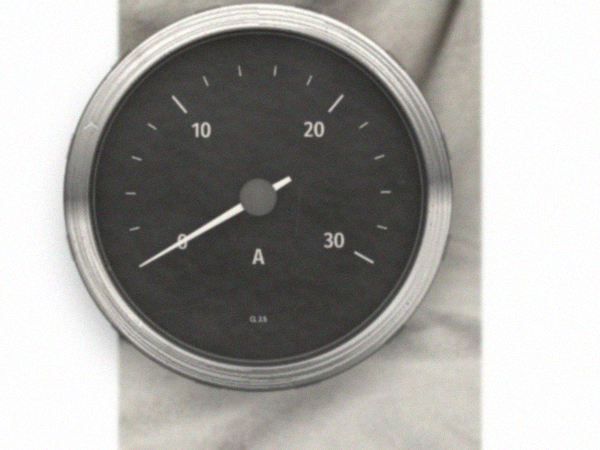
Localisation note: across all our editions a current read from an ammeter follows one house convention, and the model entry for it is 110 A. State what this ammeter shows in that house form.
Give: 0 A
